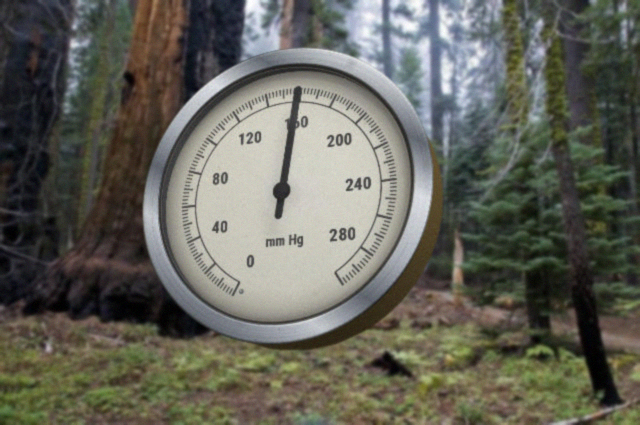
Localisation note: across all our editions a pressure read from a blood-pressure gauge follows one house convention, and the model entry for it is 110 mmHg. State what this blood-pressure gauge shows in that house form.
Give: 160 mmHg
